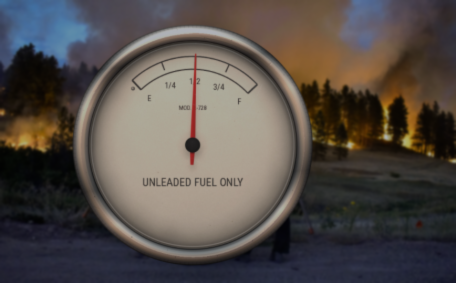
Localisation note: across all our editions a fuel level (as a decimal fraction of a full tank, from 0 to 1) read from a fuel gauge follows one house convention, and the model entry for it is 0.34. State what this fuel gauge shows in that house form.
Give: 0.5
